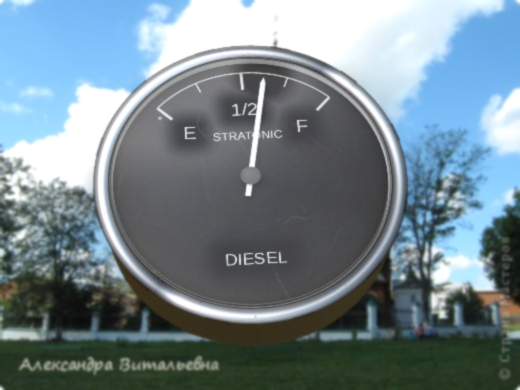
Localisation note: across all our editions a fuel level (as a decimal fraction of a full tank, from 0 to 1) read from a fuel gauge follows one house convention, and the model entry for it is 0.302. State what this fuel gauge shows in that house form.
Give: 0.625
